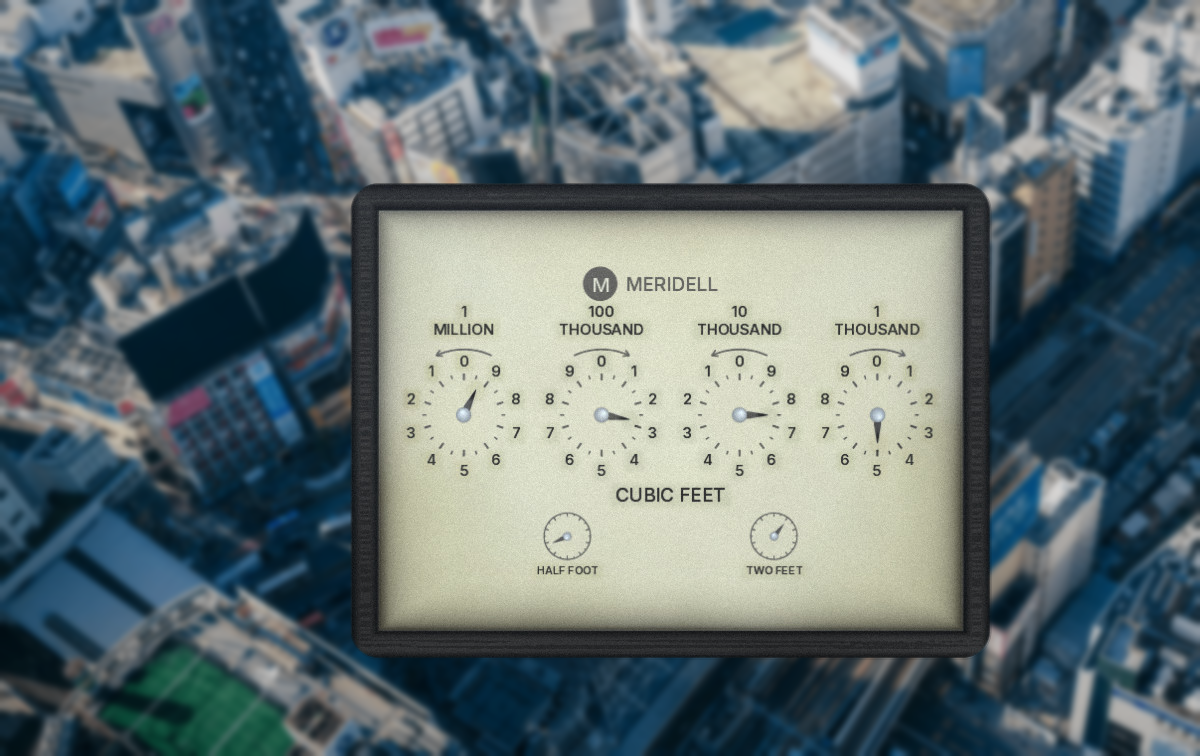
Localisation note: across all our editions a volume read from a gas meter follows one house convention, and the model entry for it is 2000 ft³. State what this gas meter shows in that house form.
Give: 927500 ft³
